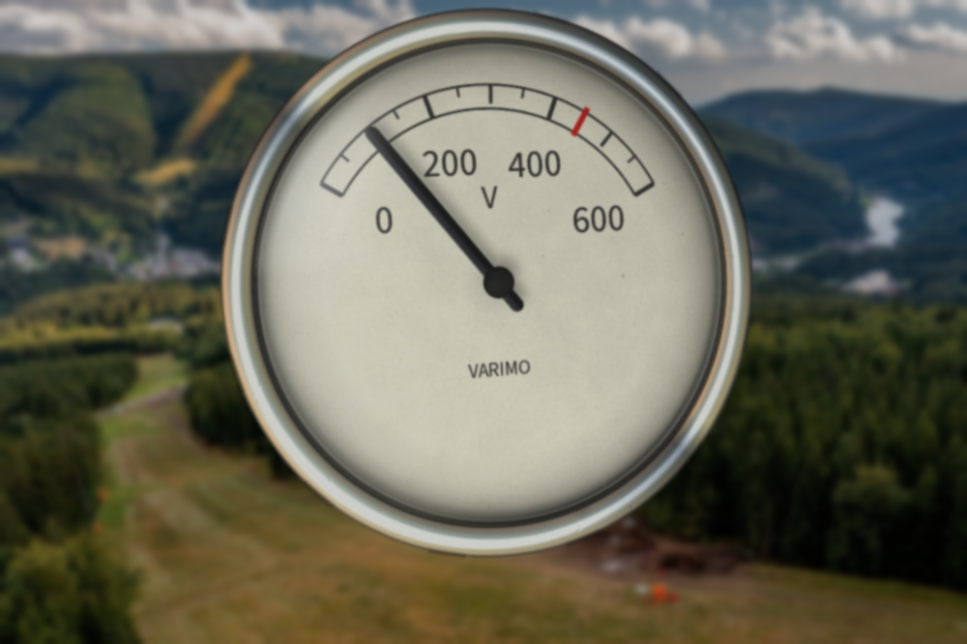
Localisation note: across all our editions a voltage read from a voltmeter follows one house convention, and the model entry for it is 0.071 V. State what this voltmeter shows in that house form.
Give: 100 V
